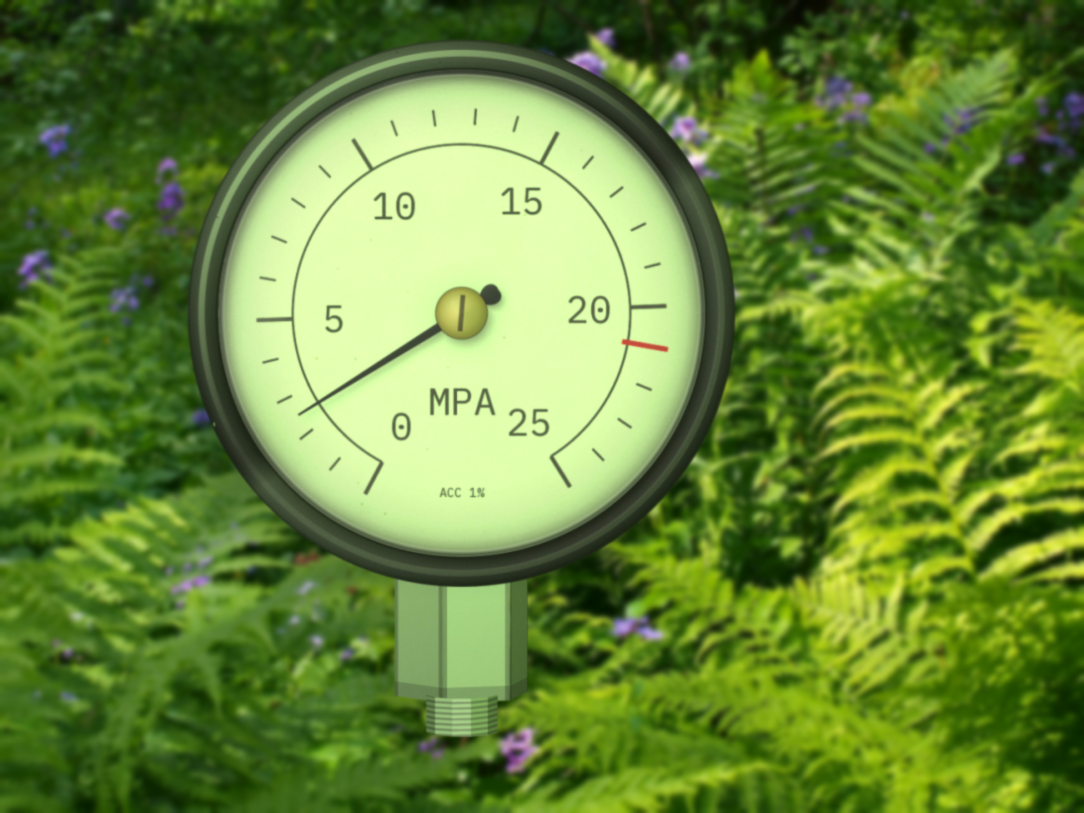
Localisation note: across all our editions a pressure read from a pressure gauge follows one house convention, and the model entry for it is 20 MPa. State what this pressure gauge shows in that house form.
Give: 2.5 MPa
